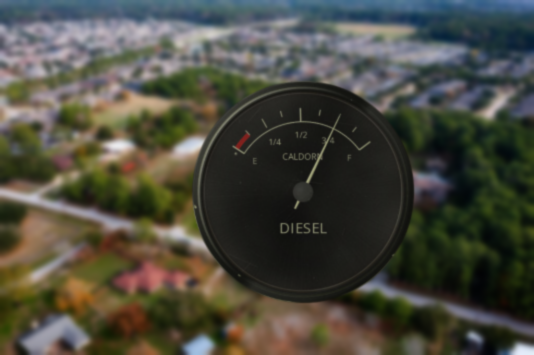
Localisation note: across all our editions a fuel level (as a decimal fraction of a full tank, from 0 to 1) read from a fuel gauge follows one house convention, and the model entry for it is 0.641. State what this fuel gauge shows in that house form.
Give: 0.75
